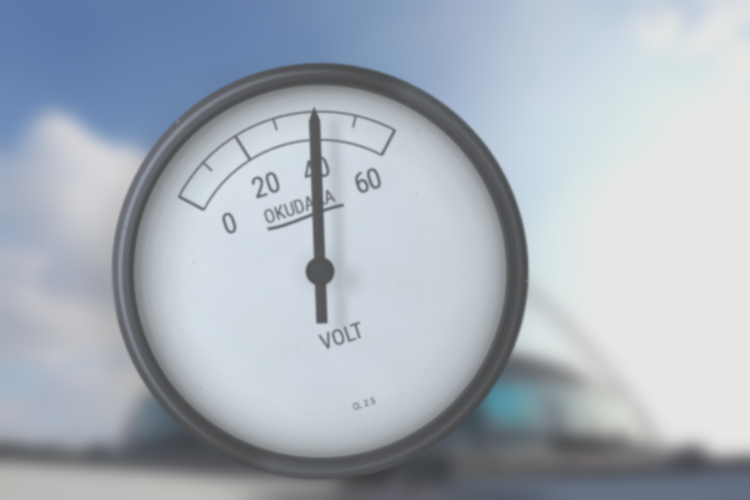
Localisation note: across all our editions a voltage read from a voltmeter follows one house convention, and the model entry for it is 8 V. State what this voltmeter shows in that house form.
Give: 40 V
